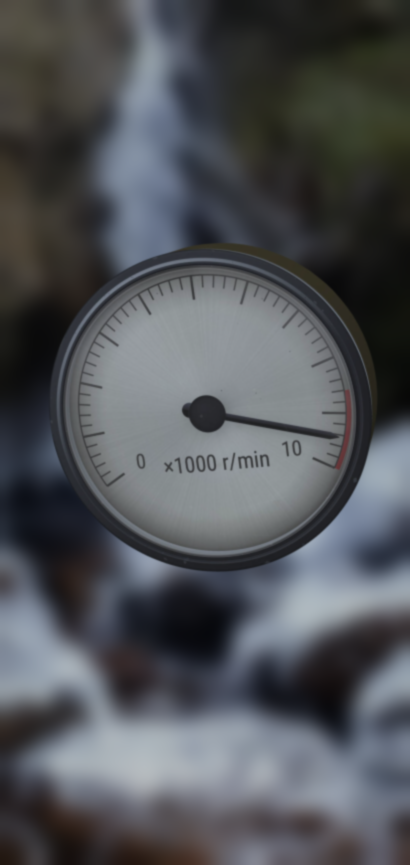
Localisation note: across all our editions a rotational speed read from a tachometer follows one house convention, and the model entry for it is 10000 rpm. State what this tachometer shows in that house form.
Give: 9400 rpm
